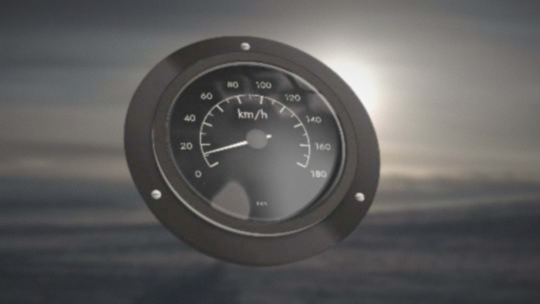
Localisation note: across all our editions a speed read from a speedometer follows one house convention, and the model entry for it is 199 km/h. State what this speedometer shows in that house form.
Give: 10 km/h
